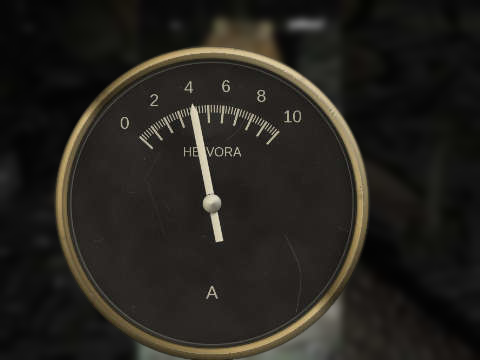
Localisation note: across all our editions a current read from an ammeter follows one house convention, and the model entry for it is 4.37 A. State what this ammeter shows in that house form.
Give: 4 A
